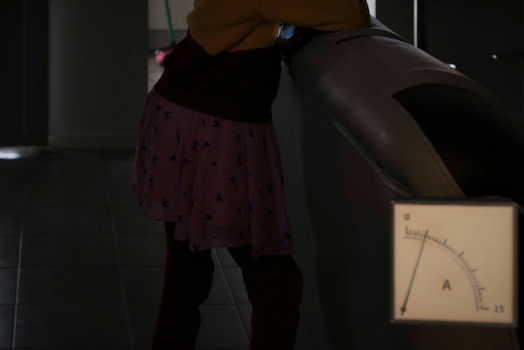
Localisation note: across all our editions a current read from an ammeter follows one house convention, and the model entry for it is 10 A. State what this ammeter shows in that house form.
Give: 2.5 A
